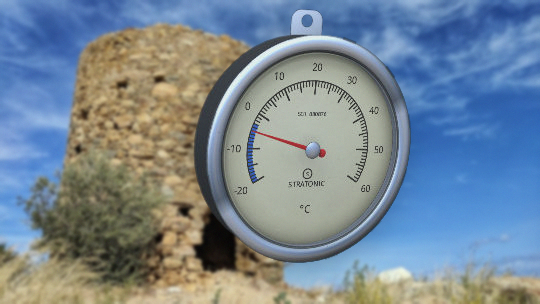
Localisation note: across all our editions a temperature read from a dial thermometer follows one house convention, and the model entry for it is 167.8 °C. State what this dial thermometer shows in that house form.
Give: -5 °C
